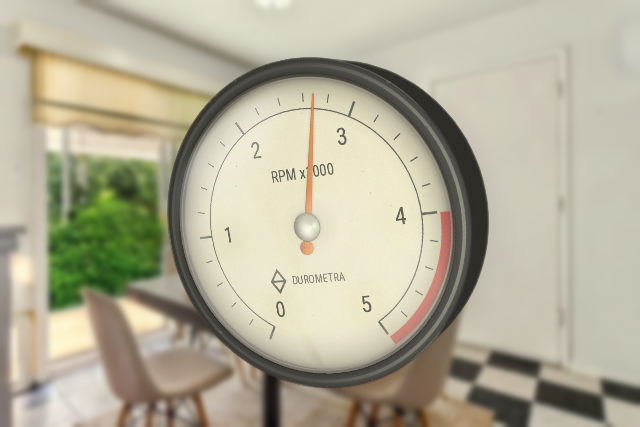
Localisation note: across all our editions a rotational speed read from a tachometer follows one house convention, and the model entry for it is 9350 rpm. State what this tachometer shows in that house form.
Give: 2700 rpm
